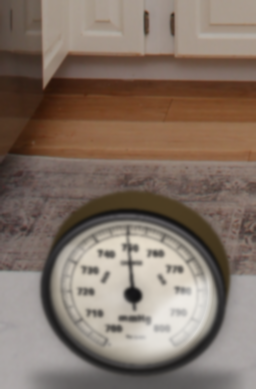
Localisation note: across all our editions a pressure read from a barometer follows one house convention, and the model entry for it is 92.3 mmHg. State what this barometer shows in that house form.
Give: 750 mmHg
